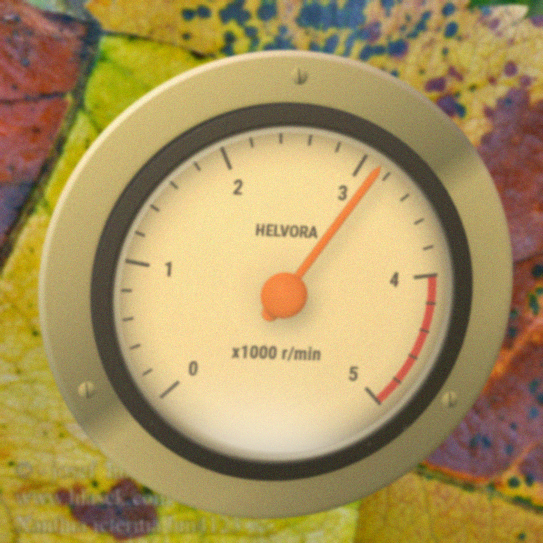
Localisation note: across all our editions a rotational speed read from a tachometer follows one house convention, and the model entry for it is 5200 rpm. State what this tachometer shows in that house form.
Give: 3100 rpm
